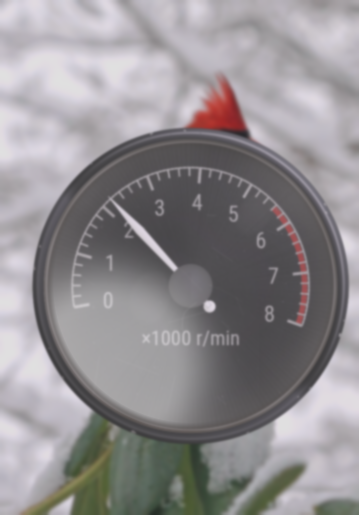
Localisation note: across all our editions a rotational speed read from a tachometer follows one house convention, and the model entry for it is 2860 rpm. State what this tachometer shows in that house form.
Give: 2200 rpm
